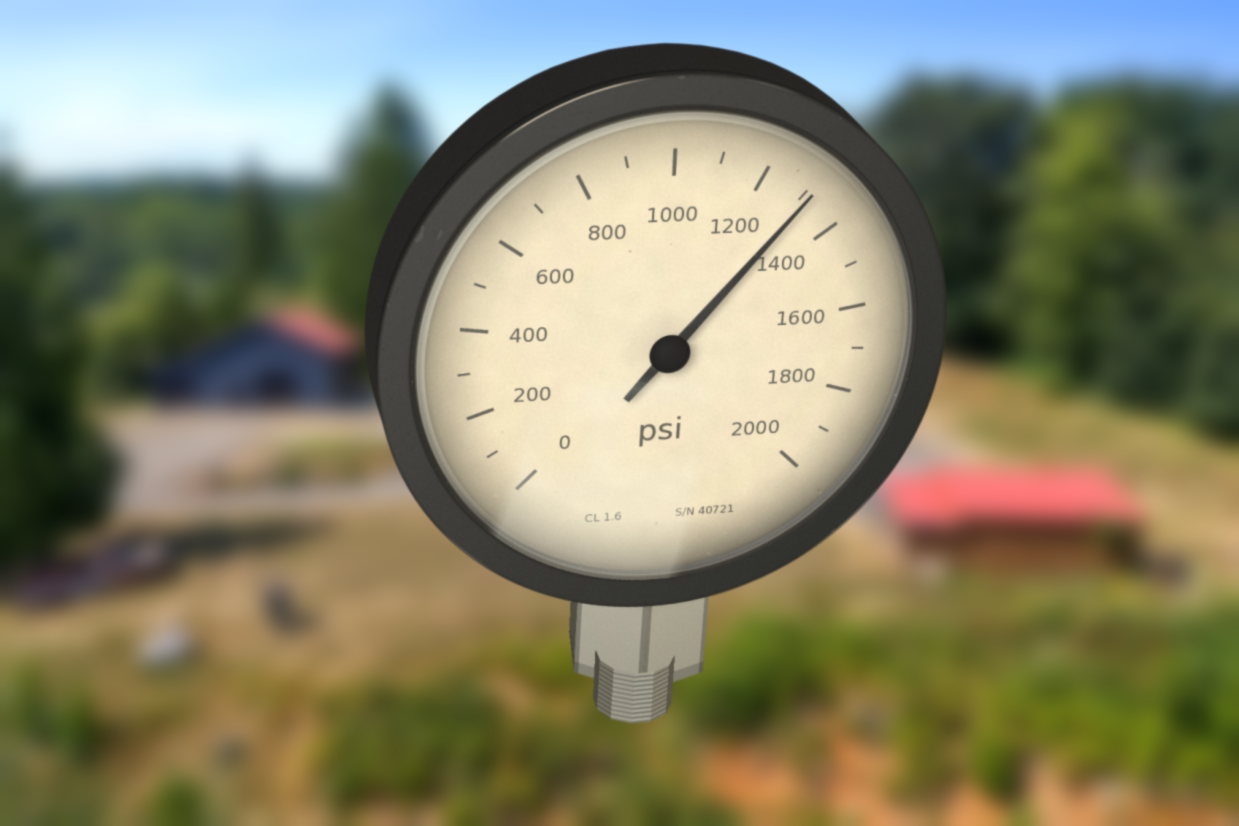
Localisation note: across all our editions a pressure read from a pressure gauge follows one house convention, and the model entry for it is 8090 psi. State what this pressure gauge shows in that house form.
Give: 1300 psi
